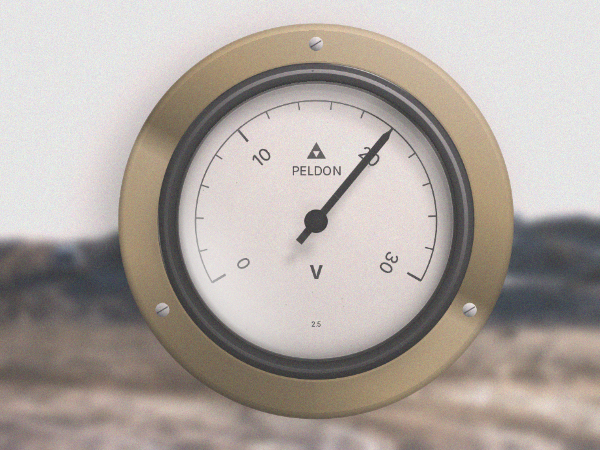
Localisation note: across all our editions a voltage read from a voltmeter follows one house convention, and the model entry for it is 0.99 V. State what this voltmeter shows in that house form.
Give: 20 V
